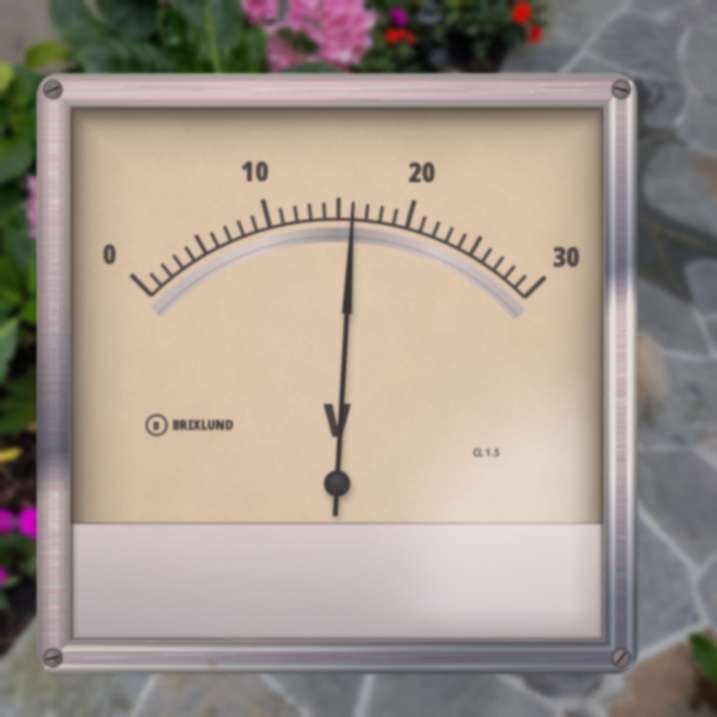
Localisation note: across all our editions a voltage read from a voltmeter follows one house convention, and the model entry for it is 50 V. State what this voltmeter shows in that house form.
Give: 16 V
